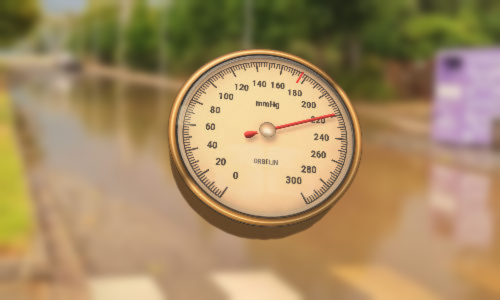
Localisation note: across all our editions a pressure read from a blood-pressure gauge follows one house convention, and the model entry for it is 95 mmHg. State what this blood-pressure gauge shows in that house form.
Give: 220 mmHg
